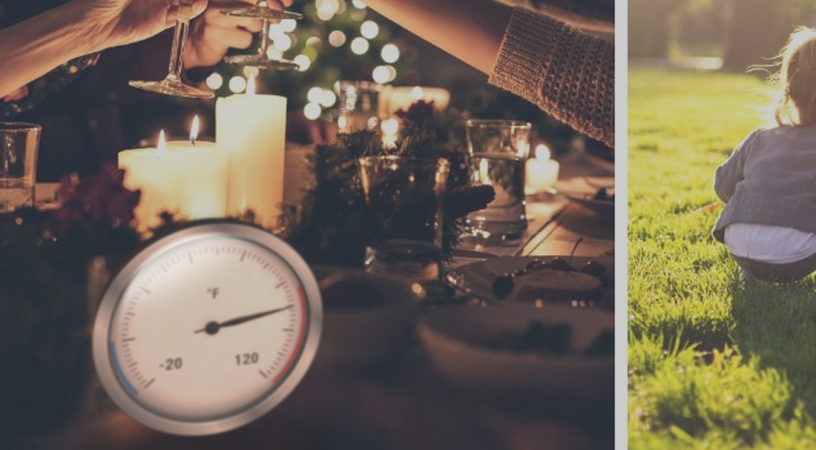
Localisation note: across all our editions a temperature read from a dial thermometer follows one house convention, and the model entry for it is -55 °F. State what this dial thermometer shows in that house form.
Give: 90 °F
